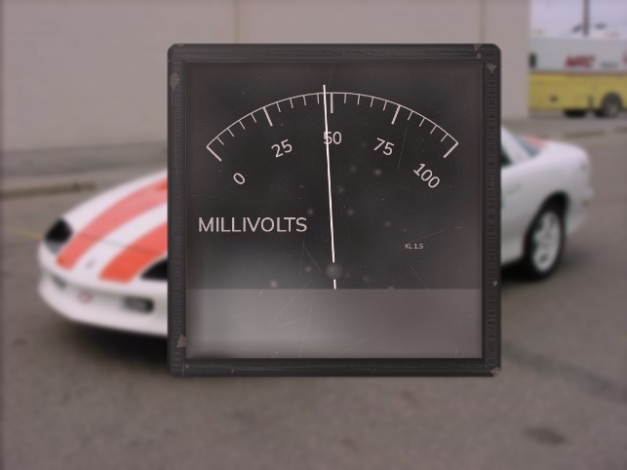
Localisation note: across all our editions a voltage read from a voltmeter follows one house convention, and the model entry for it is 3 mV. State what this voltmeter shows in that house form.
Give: 47.5 mV
